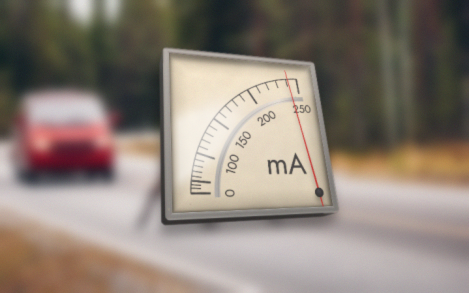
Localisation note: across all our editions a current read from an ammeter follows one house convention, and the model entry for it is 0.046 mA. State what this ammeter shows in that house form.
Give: 240 mA
